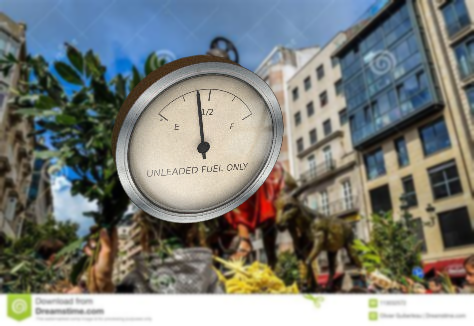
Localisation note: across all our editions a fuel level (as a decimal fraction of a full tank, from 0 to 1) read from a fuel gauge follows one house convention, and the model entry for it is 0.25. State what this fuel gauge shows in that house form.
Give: 0.375
